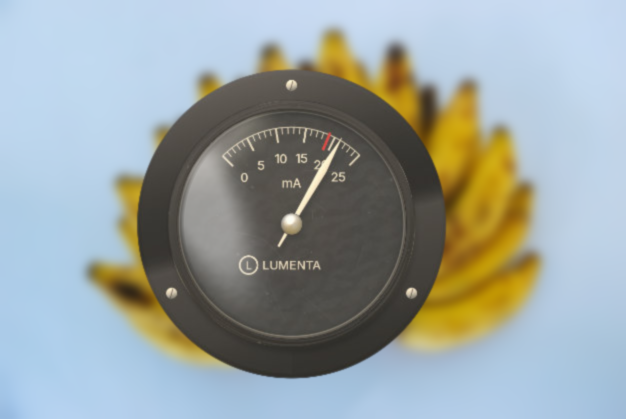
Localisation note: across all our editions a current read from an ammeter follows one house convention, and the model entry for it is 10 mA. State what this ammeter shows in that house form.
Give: 21 mA
